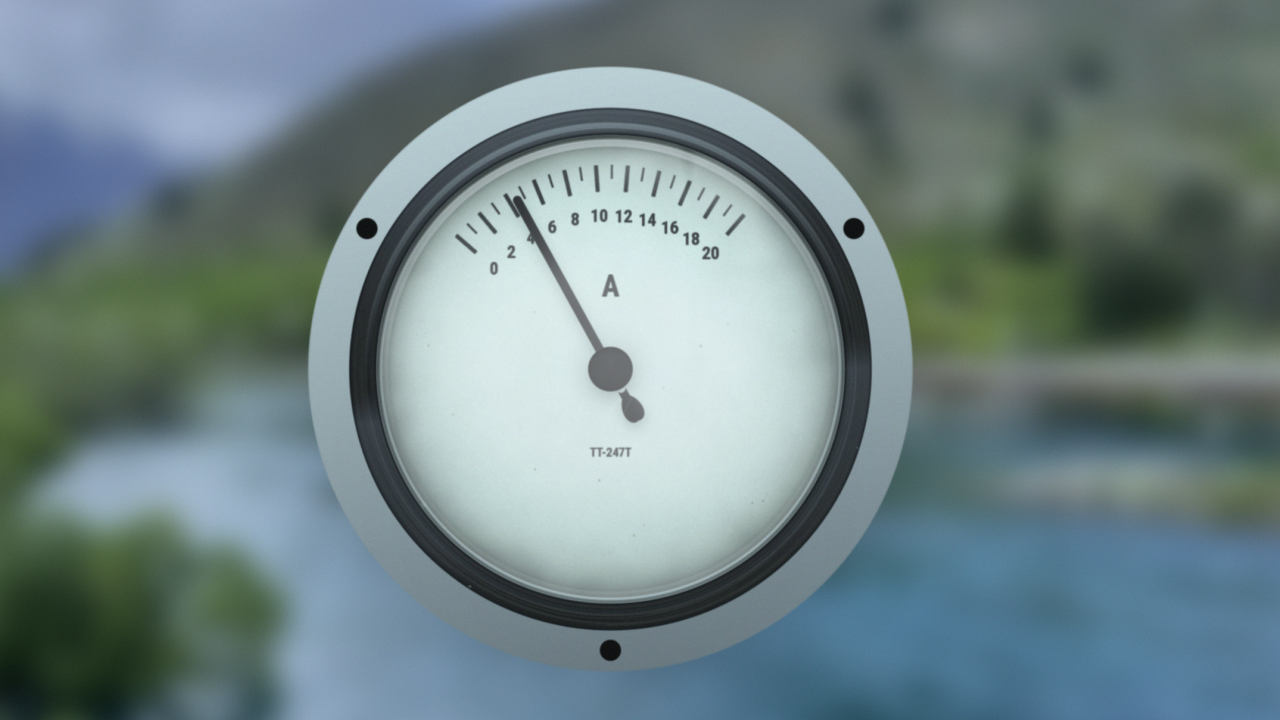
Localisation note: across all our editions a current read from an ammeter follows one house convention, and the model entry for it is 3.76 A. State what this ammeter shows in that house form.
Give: 4.5 A
